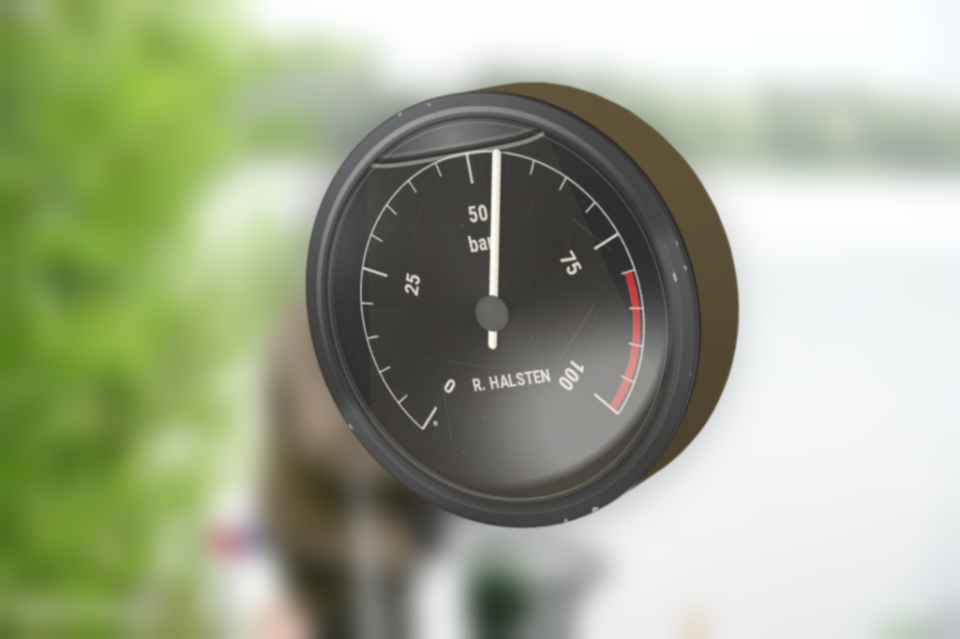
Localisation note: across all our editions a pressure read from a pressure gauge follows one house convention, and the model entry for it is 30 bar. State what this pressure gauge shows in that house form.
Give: 55 bar
